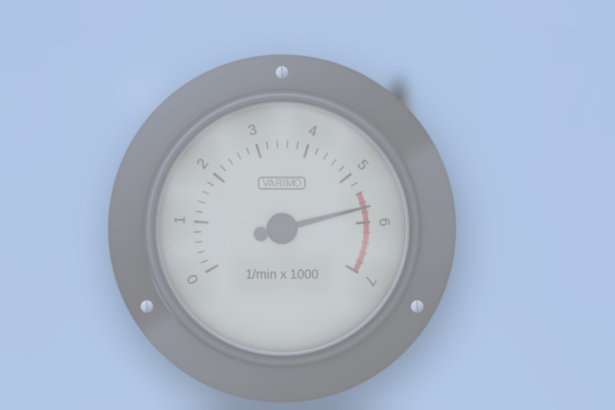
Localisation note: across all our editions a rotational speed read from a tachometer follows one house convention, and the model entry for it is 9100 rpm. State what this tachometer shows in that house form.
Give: 5700 rpm
